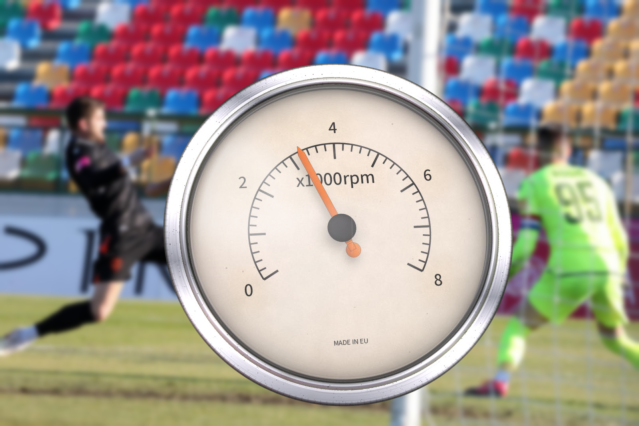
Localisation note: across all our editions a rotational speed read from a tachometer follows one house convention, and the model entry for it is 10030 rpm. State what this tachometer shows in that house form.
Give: 3200 rpm
